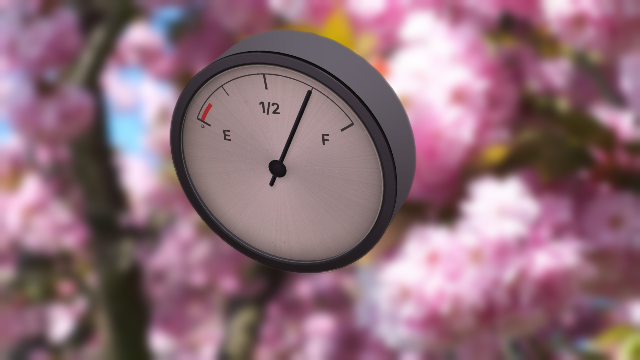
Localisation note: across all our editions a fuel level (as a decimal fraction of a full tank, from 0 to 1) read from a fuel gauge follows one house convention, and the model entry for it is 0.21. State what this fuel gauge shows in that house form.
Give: 0.75
